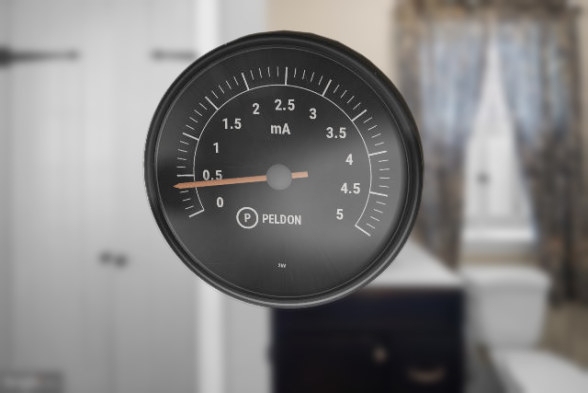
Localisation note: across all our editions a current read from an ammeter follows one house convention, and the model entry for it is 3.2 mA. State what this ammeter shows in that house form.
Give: 0.4 mA
